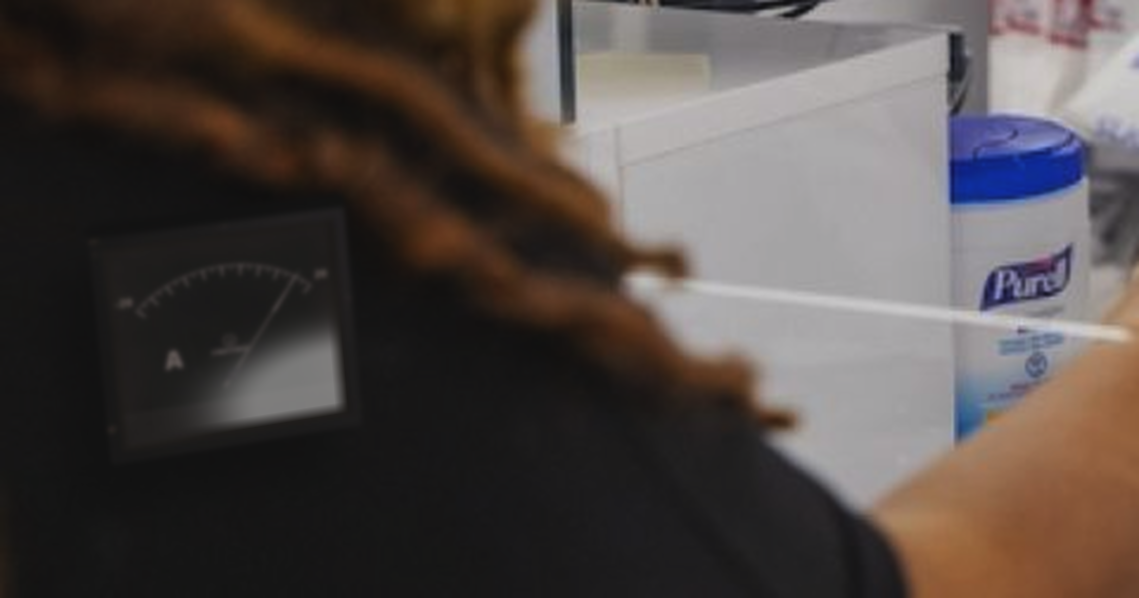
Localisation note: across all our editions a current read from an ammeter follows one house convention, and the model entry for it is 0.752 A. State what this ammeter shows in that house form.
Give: 16 A
